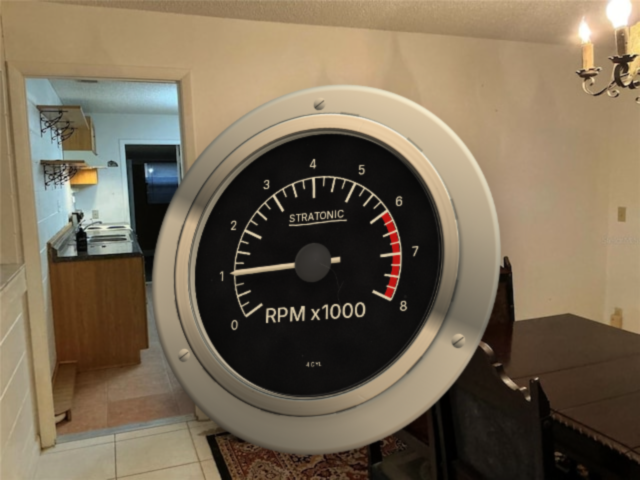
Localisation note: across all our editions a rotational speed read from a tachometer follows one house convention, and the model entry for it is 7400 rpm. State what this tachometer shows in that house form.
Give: 1000 rpm
